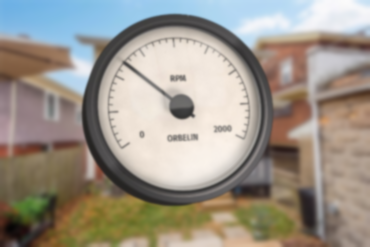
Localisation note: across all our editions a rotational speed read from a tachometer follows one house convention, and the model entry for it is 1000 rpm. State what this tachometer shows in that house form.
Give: 600 rpm
